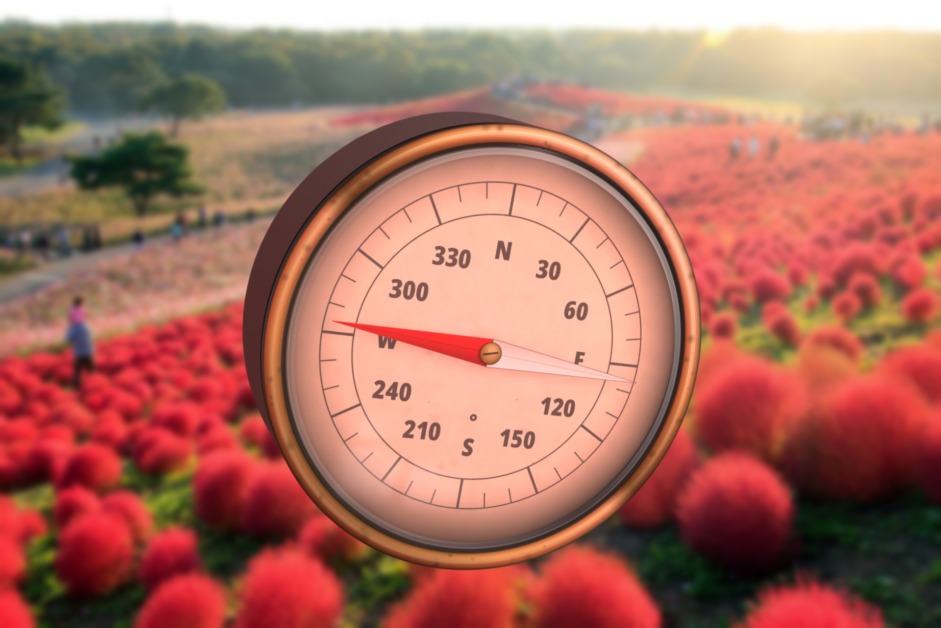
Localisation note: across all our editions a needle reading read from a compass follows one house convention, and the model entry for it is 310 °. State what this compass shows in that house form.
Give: 275 °
